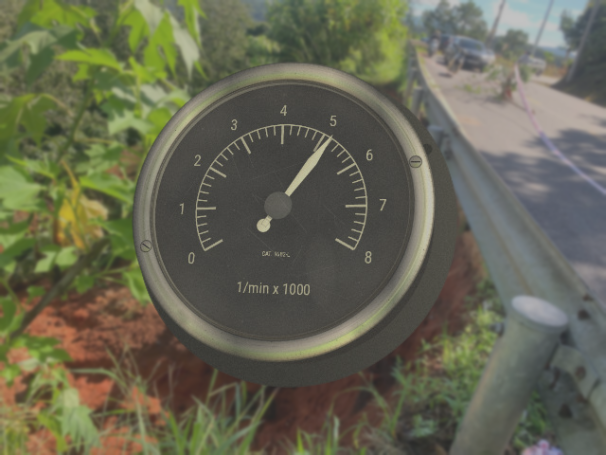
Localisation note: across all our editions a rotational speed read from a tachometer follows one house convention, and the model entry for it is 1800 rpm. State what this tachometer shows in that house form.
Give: 5200 rpm
